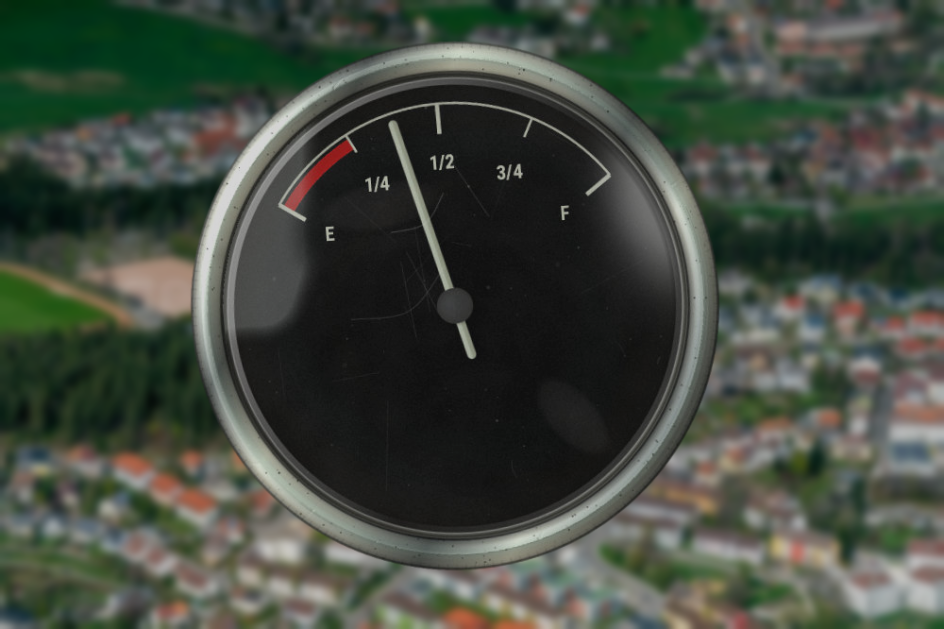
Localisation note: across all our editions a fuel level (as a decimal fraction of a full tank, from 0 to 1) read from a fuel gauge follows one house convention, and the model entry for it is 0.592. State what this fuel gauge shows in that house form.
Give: 0.375
